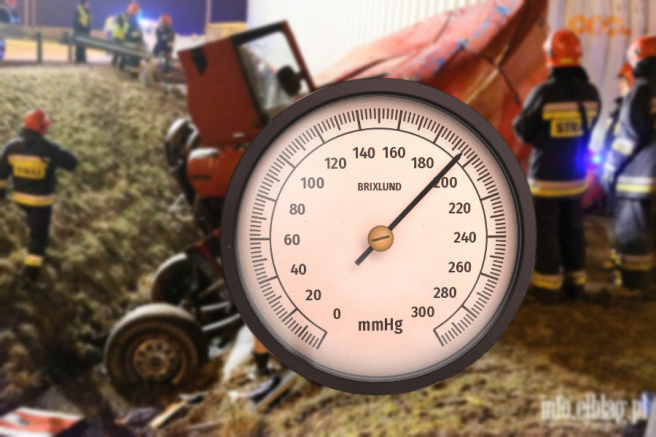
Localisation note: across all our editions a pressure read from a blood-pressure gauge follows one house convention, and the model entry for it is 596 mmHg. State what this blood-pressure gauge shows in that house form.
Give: 194 mmHg
